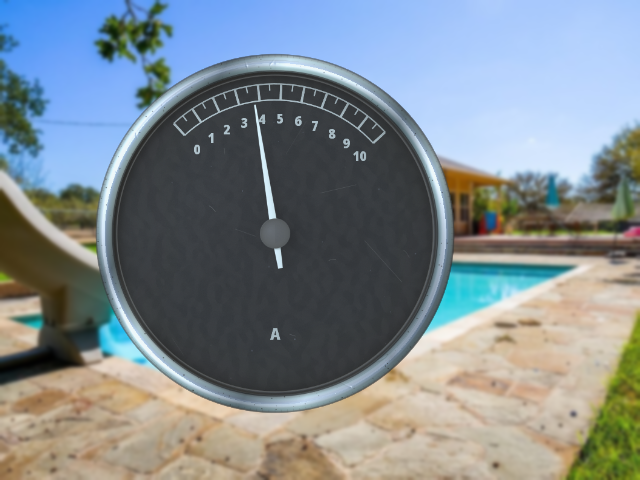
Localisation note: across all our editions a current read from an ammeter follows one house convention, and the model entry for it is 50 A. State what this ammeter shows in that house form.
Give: 3.75 A
